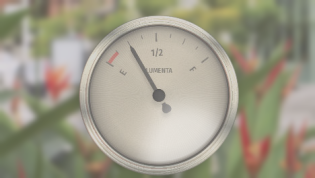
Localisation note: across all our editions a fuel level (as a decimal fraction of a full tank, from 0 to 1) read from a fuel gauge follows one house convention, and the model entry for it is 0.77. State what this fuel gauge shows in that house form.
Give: 0.25
